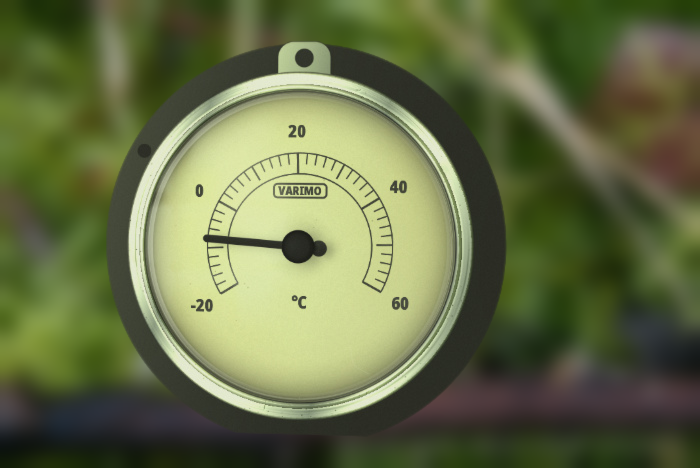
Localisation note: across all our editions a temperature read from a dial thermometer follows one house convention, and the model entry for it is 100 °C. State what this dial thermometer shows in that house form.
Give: -8 °C
